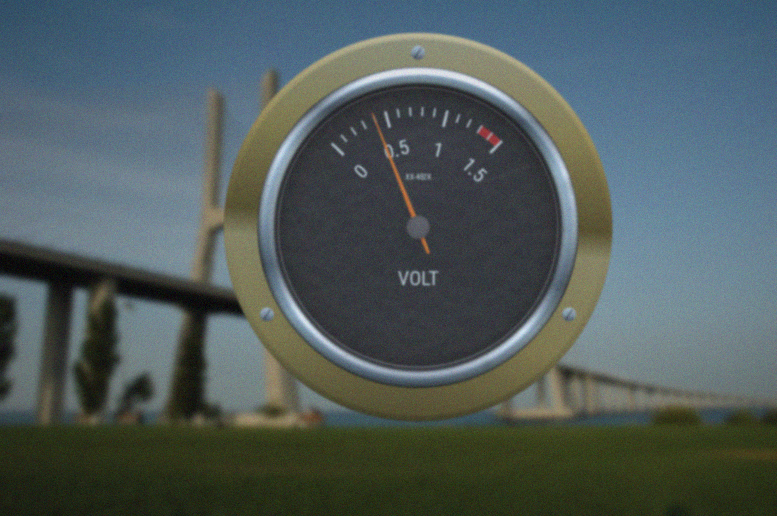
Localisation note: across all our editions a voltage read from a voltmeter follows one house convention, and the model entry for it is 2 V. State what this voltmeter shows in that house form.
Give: 0.4 V
